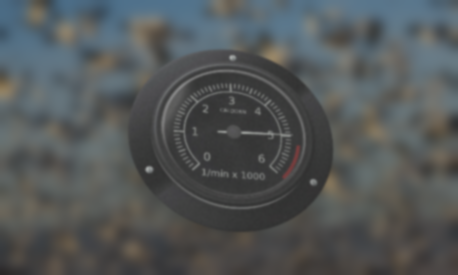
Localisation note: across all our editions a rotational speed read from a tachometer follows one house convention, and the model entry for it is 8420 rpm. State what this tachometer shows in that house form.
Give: 5000 rpm
